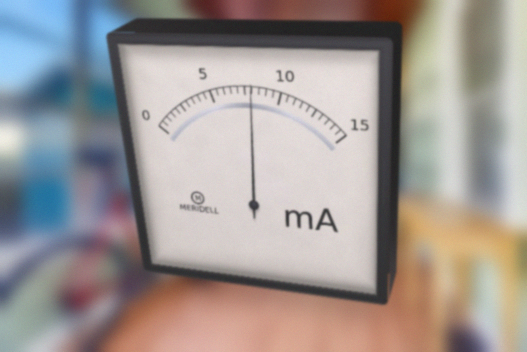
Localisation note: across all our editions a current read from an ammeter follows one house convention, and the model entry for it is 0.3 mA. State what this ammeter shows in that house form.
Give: 8 mA
